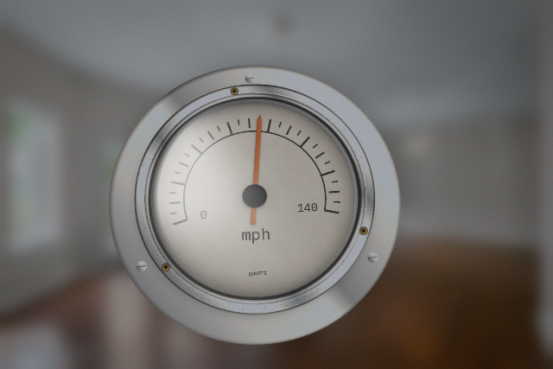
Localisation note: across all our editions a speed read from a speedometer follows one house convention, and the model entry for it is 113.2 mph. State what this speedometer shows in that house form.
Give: 75 mph
